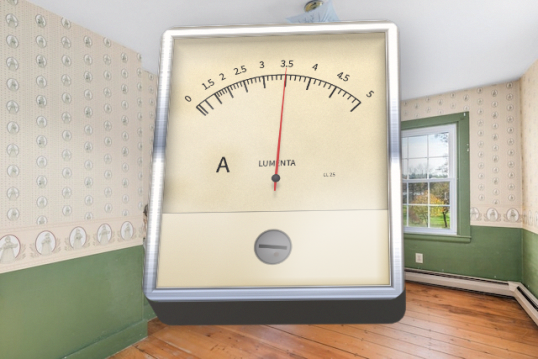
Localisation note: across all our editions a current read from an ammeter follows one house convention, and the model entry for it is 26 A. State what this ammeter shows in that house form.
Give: 3.5 A
